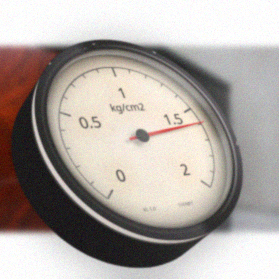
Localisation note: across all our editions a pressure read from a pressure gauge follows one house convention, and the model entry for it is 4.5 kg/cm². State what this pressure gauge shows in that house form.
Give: 1.6 kg/cm²
